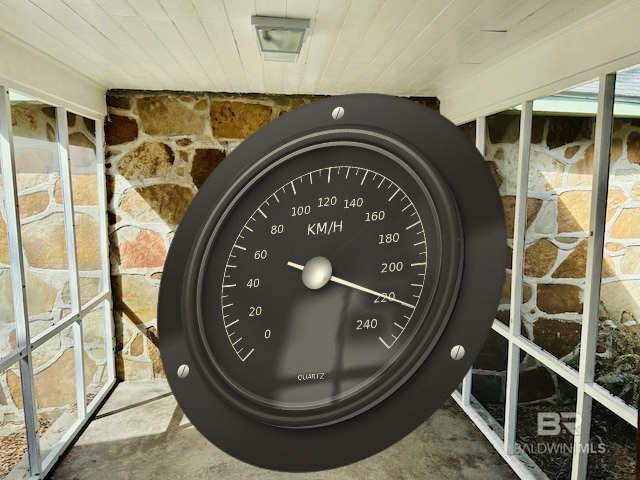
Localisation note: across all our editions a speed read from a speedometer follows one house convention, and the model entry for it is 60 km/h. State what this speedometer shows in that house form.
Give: 220 km/h
